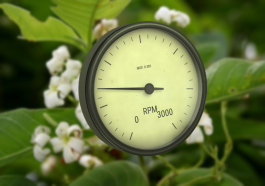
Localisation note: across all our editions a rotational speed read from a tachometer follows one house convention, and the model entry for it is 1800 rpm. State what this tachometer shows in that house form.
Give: 700 rpm
